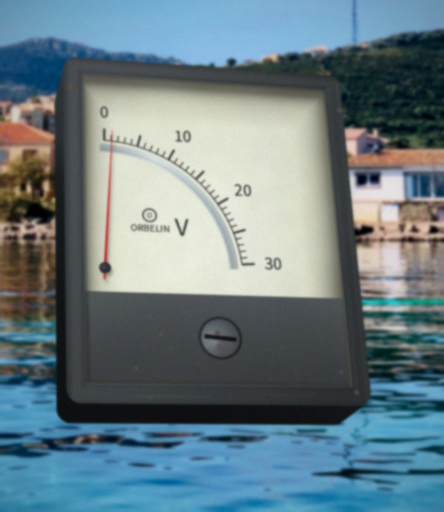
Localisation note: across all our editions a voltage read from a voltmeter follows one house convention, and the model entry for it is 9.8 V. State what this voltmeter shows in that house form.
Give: 1 V
